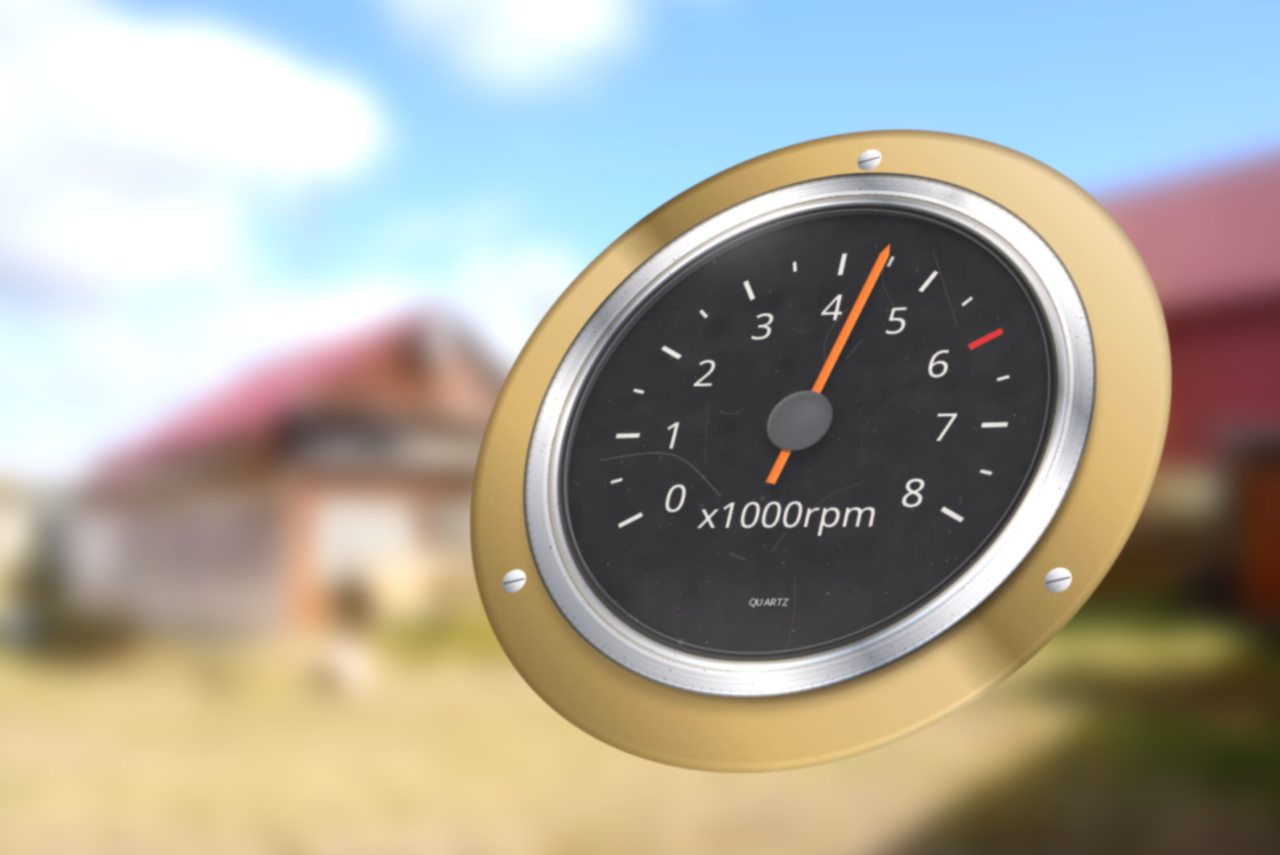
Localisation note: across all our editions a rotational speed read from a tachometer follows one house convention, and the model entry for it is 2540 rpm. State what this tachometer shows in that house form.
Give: 4500 rpm
